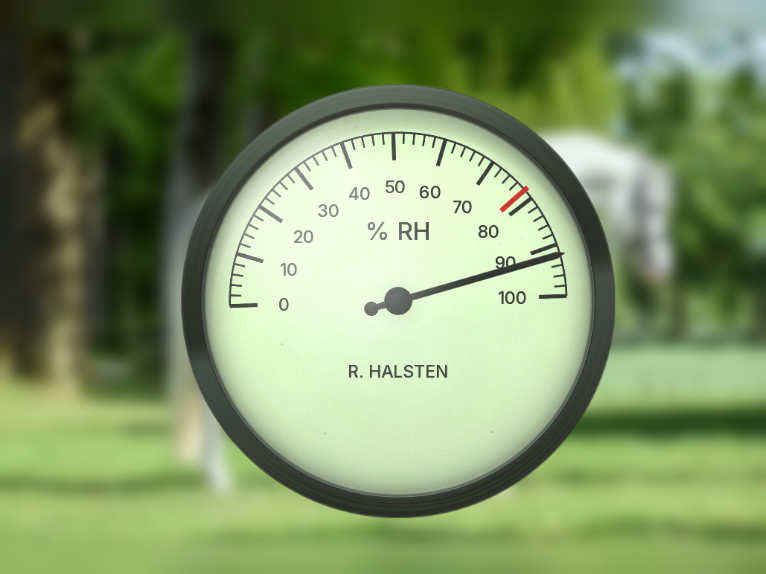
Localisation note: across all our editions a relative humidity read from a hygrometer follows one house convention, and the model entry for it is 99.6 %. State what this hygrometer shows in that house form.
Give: 92 %
